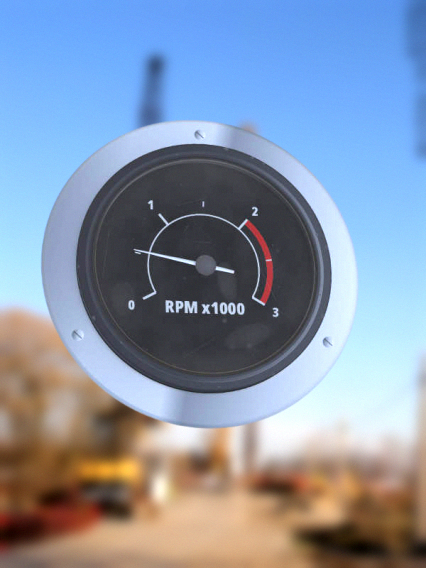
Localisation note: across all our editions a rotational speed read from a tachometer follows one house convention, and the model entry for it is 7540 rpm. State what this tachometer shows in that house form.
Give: 500 rpm
